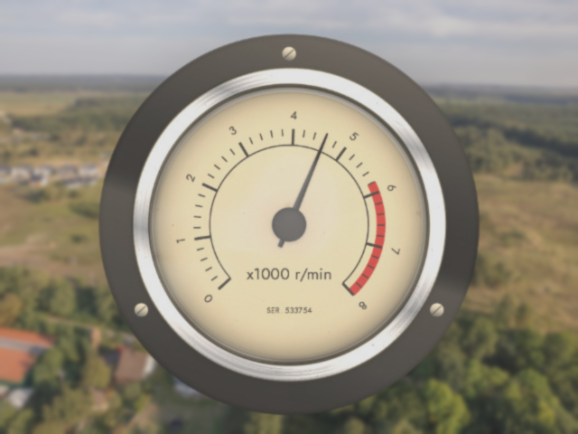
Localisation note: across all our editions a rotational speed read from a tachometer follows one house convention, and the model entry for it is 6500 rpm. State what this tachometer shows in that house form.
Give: 4600 rpm
